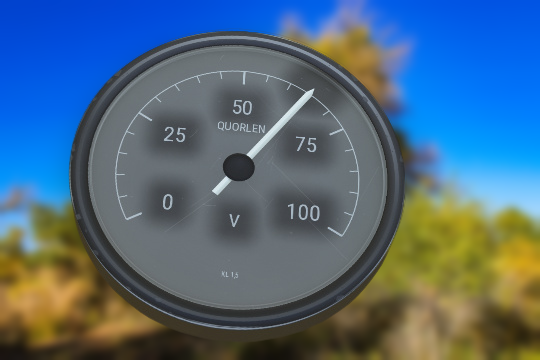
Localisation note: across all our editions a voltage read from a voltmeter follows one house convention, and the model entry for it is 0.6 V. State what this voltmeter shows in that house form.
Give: 65 V
